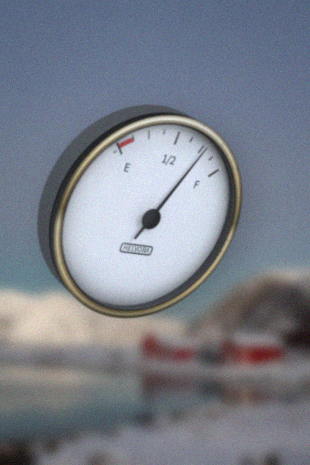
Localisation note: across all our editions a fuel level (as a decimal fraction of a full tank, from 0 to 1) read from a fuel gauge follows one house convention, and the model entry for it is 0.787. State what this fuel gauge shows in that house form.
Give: 0.75
